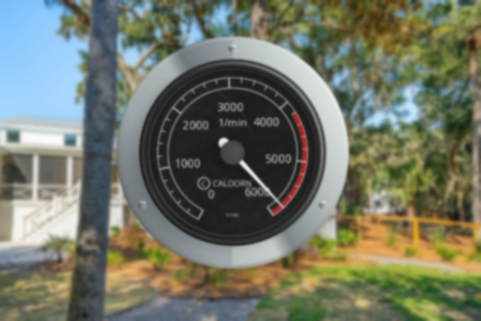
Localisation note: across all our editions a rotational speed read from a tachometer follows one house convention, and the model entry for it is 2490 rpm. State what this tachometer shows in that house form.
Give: 5800 rpm
